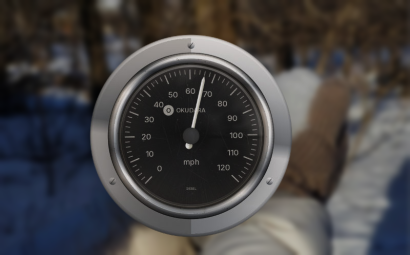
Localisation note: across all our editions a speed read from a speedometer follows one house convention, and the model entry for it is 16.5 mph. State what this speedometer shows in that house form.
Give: 66 mph
